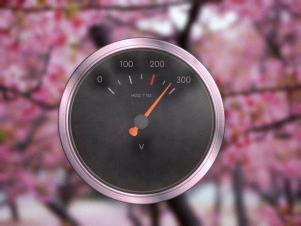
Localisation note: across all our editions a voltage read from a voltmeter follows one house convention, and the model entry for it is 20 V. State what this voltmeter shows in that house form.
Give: 275 V
